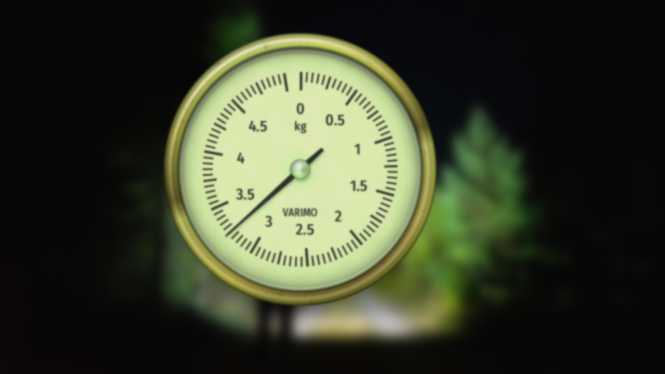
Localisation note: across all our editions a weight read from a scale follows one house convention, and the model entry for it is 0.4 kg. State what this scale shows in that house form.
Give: 3.25 kg
